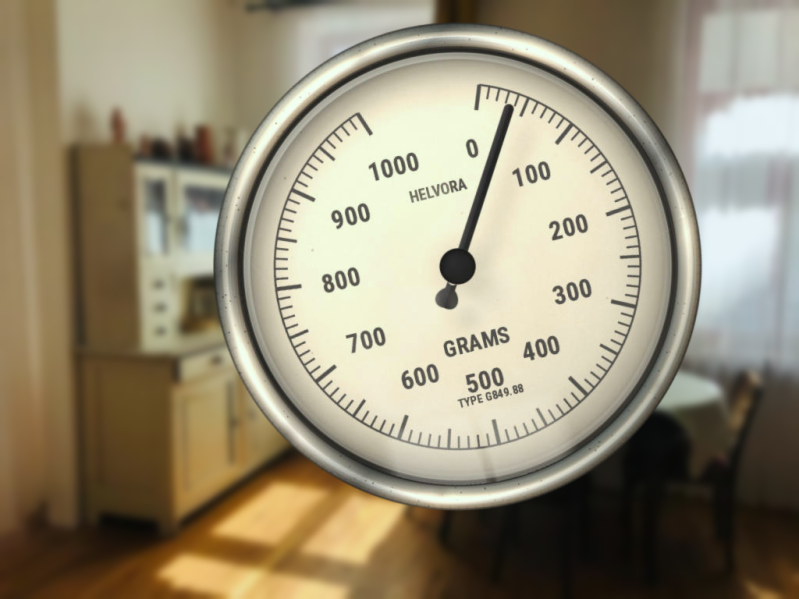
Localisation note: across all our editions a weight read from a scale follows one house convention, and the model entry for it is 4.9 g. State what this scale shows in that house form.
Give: 35 g
